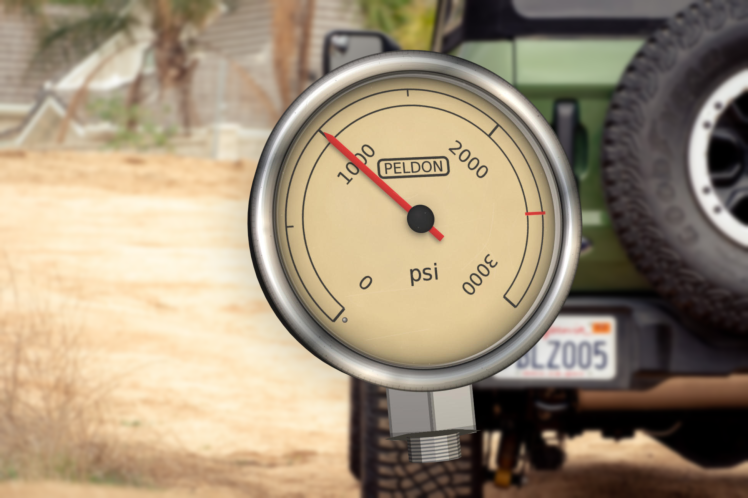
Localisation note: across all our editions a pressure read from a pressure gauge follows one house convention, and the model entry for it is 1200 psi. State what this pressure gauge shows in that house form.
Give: 1000 psi
